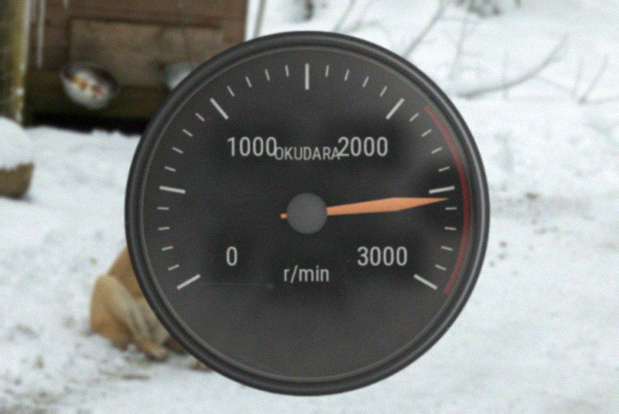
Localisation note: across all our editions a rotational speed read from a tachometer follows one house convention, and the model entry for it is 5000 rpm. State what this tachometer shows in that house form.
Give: 2550 rpm
